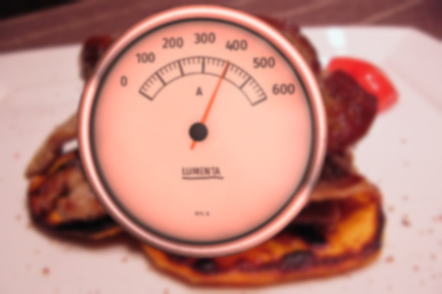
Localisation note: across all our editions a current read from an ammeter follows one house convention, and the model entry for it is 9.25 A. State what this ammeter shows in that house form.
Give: 400 A
